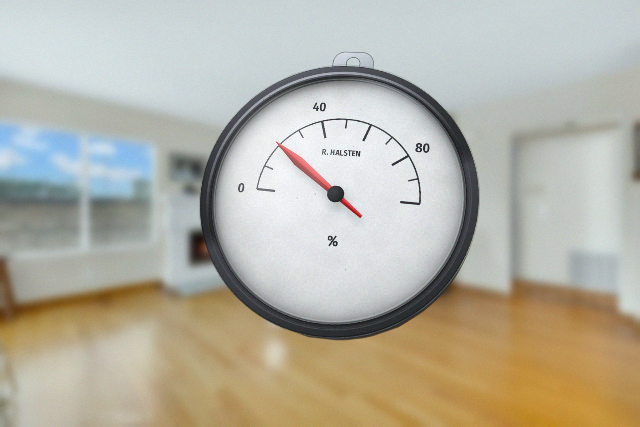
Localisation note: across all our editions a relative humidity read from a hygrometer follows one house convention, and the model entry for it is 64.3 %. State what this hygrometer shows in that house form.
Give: 20 %
